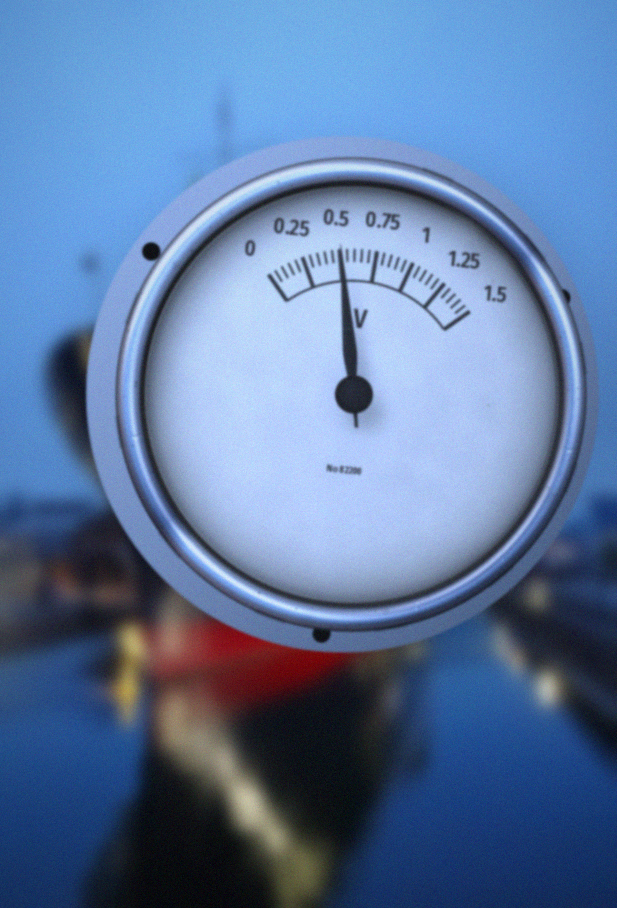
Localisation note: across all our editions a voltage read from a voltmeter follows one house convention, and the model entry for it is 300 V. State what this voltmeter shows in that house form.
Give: 0.5 V
